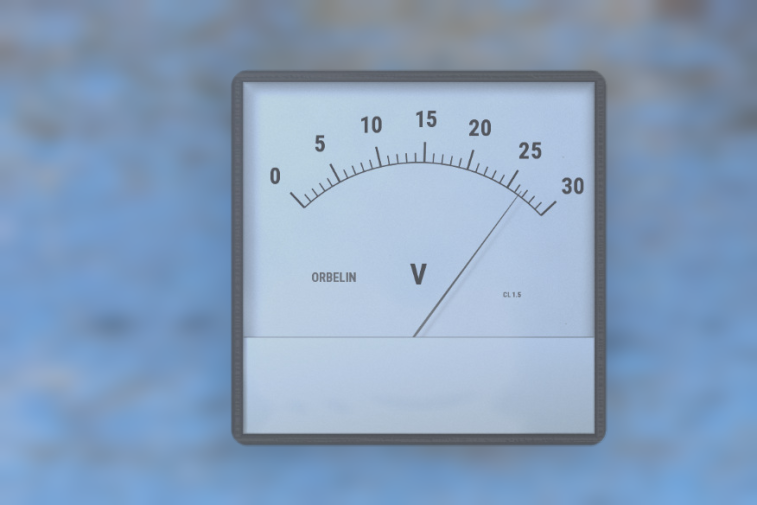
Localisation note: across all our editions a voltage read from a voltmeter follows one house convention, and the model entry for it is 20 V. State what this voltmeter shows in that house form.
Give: 26.5 V
